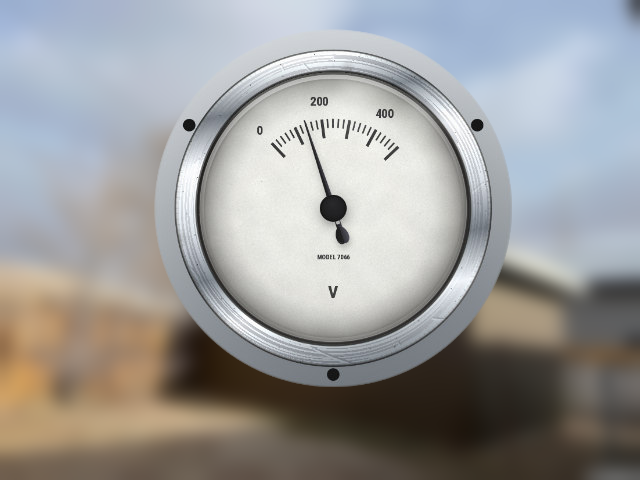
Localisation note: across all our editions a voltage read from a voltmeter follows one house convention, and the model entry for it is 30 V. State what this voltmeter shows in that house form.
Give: 140 V
